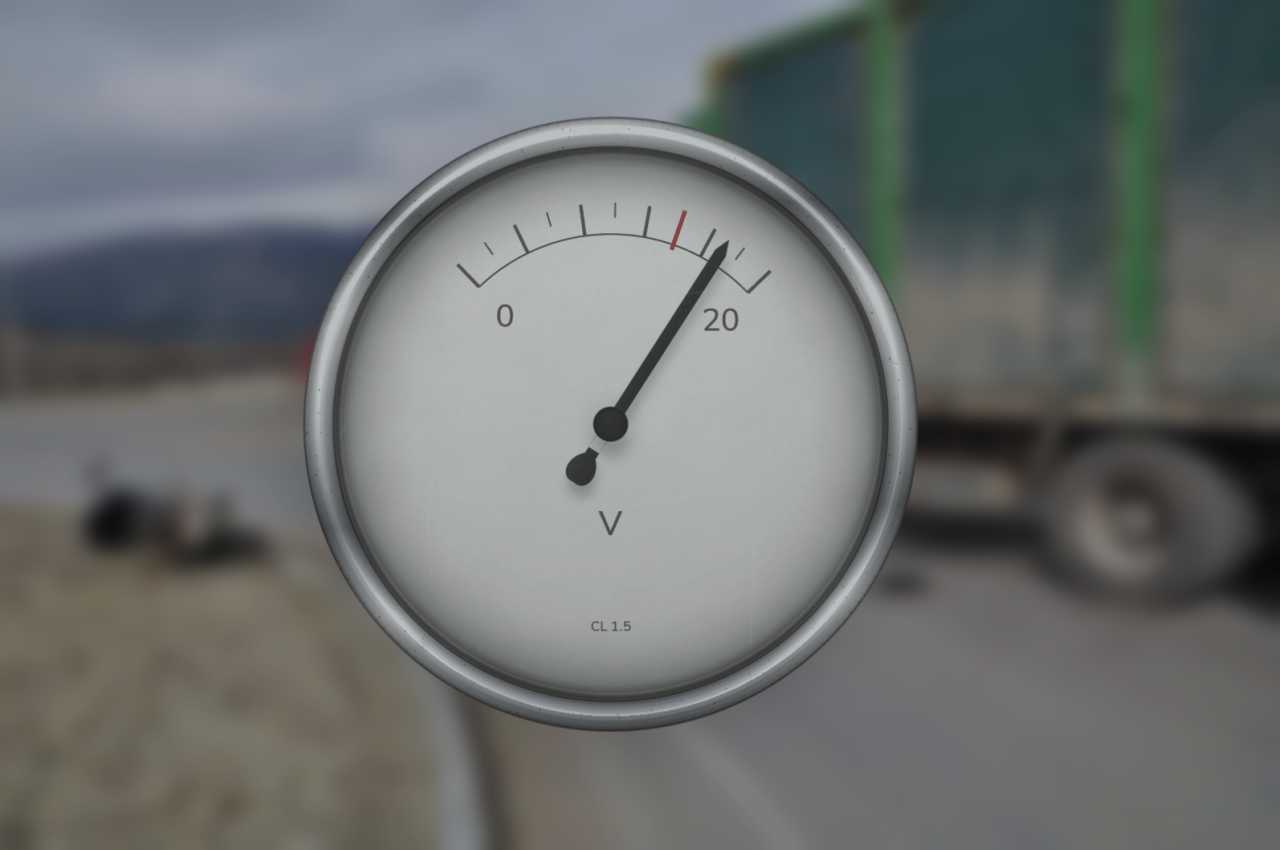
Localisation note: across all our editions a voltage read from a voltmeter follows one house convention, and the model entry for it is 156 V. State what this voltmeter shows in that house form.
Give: 17 V
